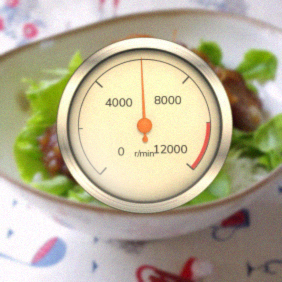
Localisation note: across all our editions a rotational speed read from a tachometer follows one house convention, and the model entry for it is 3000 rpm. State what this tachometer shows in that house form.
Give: 6000 rpm
